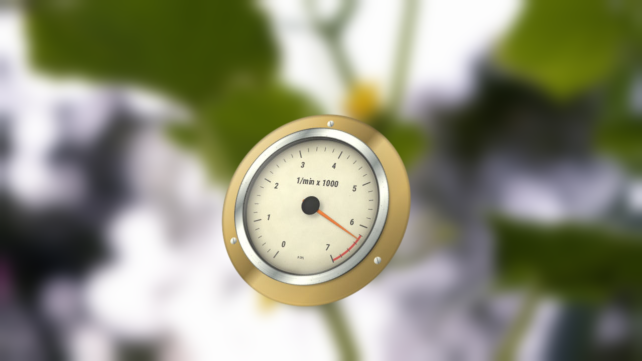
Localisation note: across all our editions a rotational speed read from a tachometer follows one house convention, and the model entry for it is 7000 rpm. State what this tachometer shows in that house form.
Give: 6300 rpm
